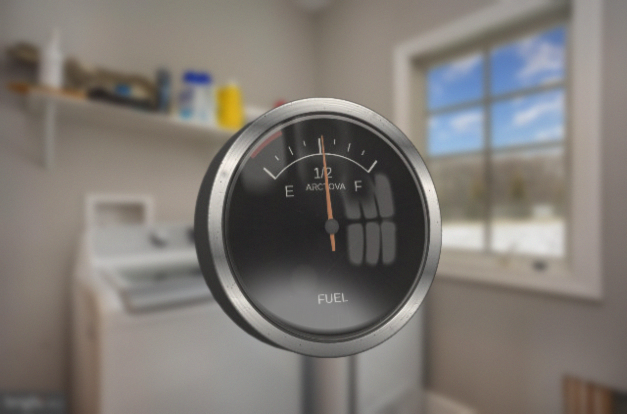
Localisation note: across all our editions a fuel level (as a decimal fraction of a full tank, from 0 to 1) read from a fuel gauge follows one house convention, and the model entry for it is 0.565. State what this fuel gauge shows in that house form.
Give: 0.5
